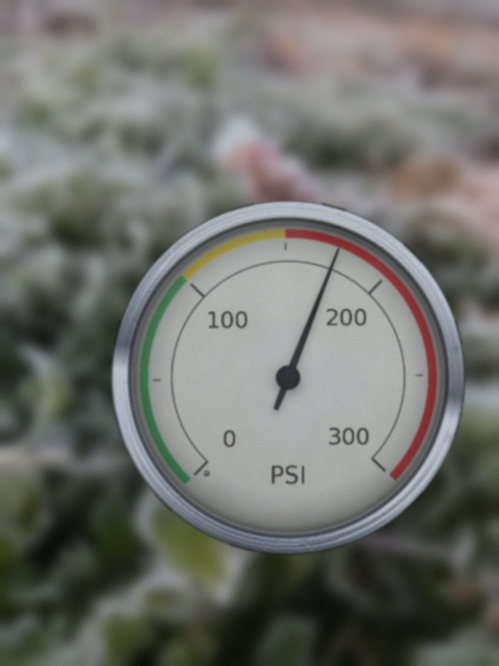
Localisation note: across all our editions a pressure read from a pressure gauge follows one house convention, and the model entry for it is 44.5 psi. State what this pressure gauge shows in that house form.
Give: 175 psi
